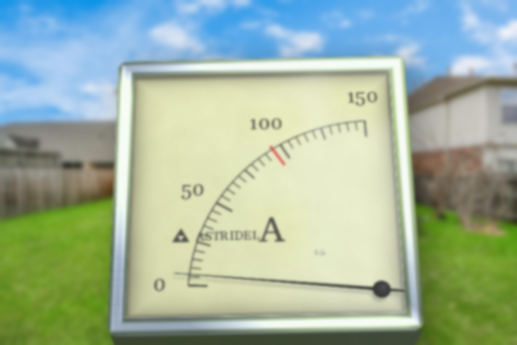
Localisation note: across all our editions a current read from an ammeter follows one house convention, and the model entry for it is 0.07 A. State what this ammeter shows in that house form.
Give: 5 A
